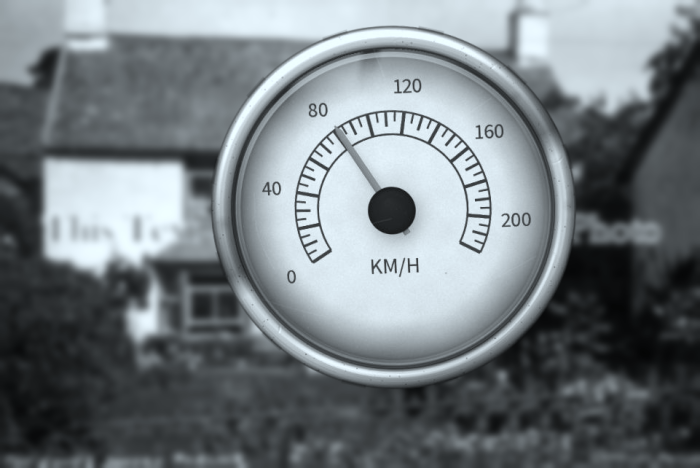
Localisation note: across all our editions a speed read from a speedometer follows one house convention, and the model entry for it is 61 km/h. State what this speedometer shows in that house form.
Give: 82.5 km/h
